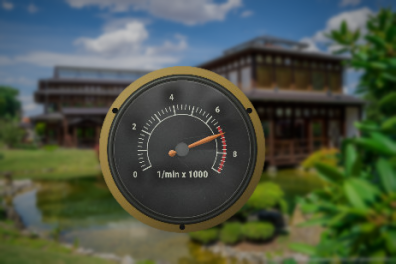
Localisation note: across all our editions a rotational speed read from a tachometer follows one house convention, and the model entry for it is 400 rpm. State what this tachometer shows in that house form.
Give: 7000 rpm
